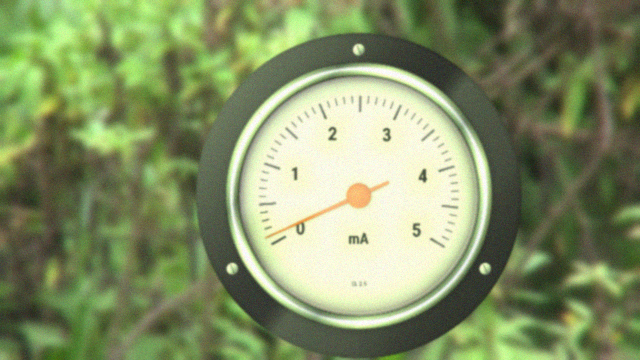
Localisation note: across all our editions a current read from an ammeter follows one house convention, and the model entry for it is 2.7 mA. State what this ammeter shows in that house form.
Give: 0.1 mA
